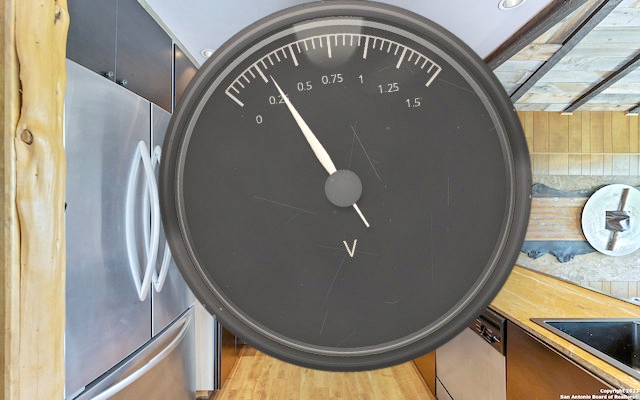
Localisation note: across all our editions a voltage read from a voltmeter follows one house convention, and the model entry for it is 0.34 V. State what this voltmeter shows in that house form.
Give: 0.3 V
